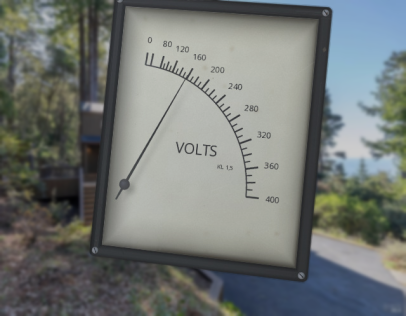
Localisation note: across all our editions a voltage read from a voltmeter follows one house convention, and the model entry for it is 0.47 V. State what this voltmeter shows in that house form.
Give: 160 V
